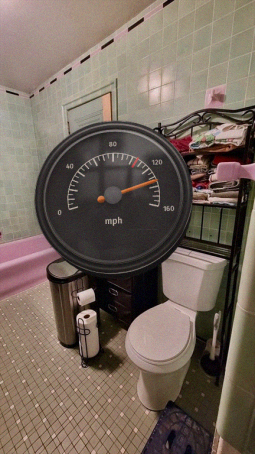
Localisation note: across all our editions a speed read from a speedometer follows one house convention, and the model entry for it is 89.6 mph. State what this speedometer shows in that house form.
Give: 135 mph
